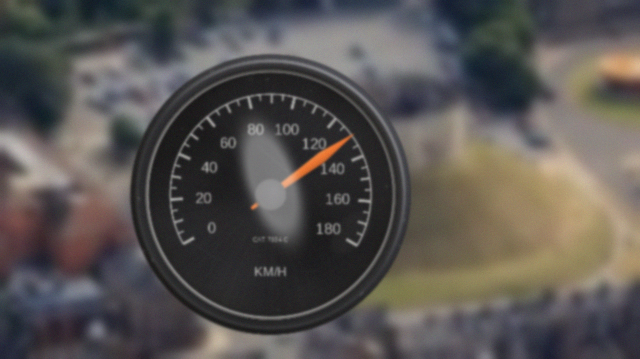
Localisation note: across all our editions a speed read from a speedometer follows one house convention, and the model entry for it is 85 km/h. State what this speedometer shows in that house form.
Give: 130 km/h
